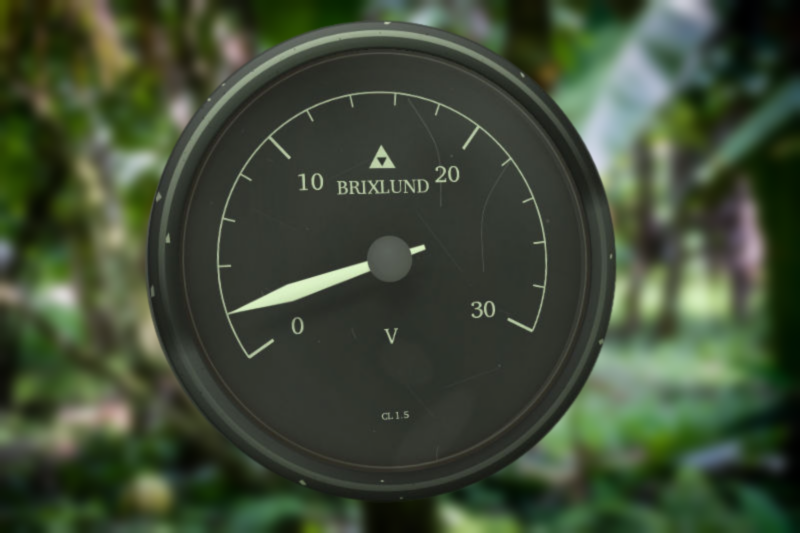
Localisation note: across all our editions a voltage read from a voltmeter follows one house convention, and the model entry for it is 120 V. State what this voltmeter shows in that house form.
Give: 2 V
